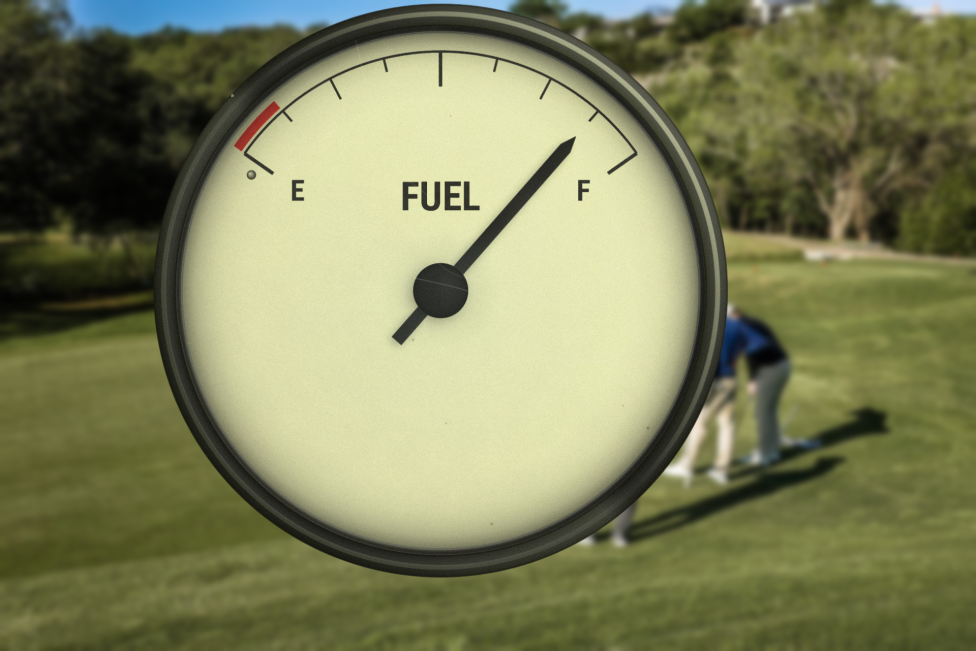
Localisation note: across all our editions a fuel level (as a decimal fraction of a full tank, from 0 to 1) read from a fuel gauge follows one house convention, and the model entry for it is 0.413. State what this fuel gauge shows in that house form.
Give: 0.875
